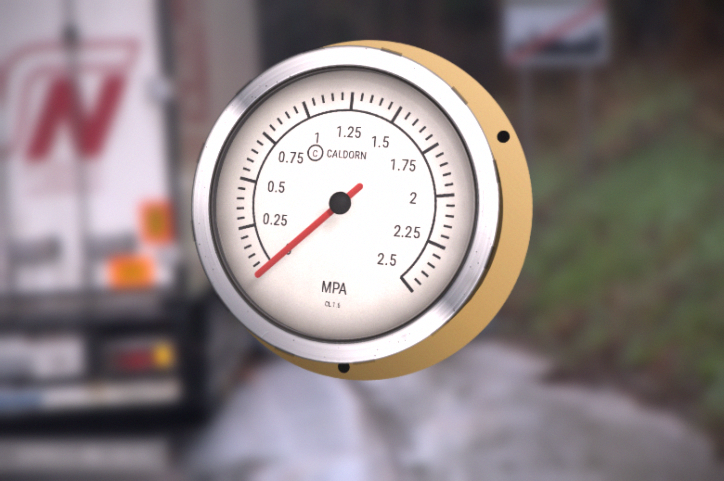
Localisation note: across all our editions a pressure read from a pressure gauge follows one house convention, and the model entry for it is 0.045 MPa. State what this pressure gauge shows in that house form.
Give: 0 MPa
